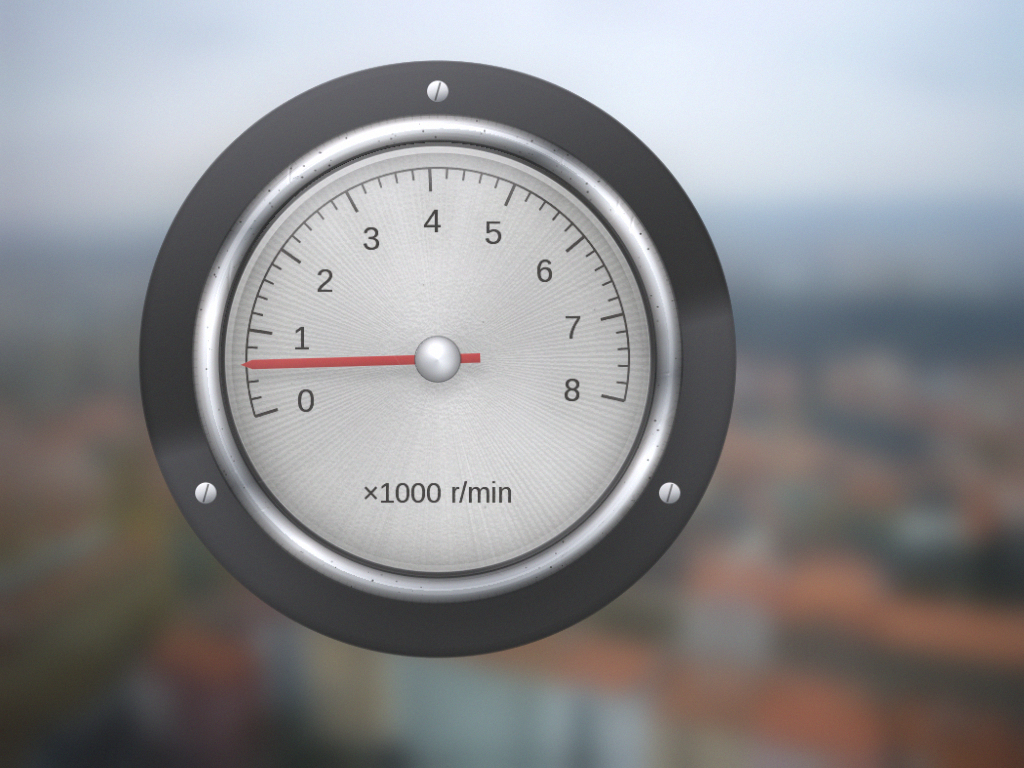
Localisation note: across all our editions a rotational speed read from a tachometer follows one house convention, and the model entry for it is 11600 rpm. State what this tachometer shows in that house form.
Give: 600 rpm
